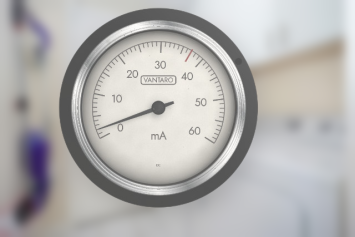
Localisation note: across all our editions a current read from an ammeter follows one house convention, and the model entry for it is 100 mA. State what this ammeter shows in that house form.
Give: 2 mA
